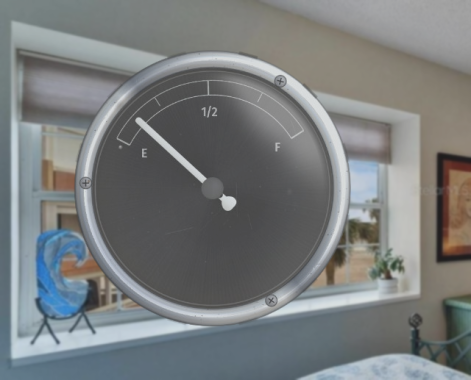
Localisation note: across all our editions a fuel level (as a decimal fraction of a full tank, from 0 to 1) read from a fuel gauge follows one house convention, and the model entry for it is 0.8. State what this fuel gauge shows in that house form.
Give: 0.125
